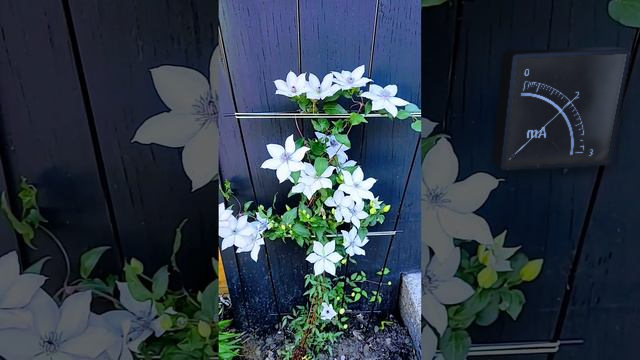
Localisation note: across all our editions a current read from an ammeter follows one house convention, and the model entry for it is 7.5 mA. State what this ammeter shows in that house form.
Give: 2 mA
